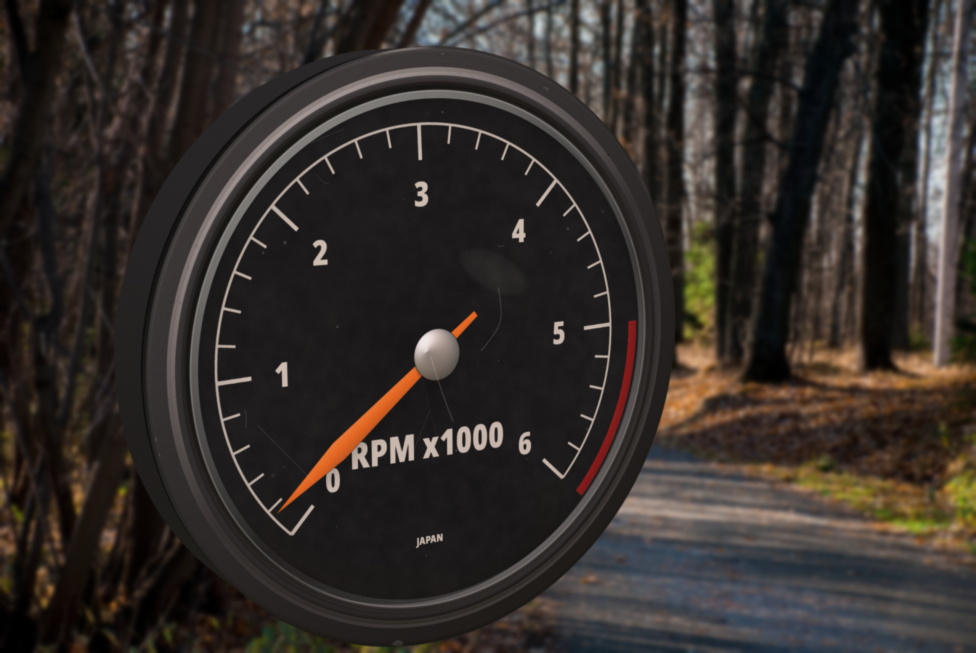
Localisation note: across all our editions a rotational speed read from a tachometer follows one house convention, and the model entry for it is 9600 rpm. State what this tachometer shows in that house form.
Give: 200 rpm
